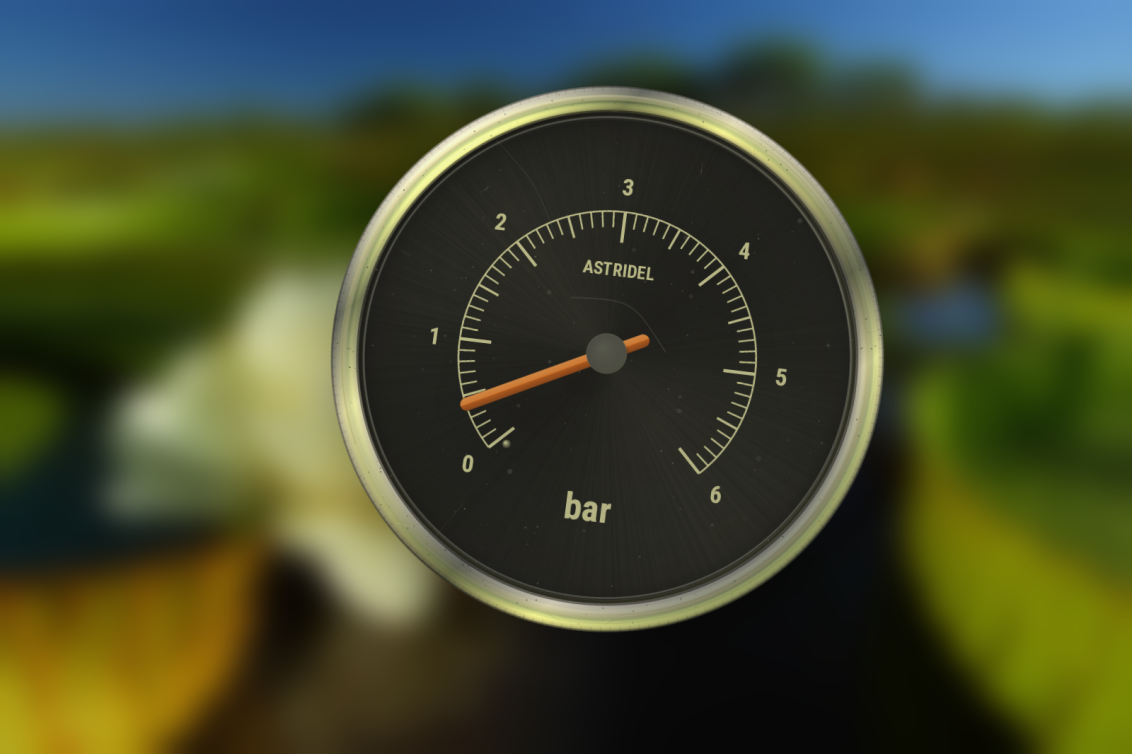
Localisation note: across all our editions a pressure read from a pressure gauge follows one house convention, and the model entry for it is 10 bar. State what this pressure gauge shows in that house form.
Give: 0.4 bar
